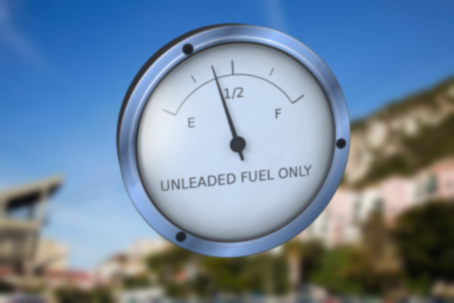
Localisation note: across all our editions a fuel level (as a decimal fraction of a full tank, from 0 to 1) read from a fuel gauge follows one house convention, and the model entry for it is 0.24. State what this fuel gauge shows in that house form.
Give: 0.375
